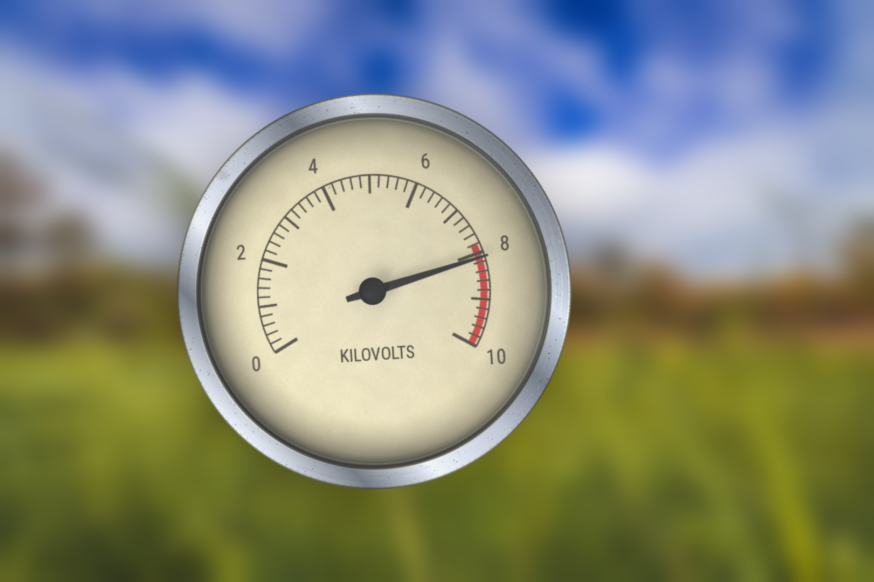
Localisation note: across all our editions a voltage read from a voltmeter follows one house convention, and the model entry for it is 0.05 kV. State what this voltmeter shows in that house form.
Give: 8.1 kV
